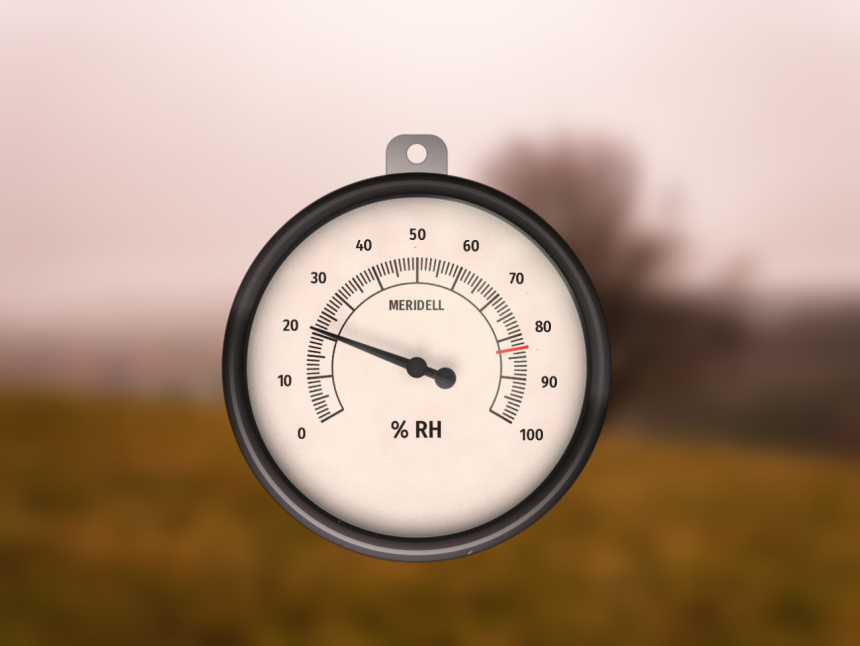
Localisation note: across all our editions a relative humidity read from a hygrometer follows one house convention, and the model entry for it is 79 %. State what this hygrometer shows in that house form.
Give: 21 %
